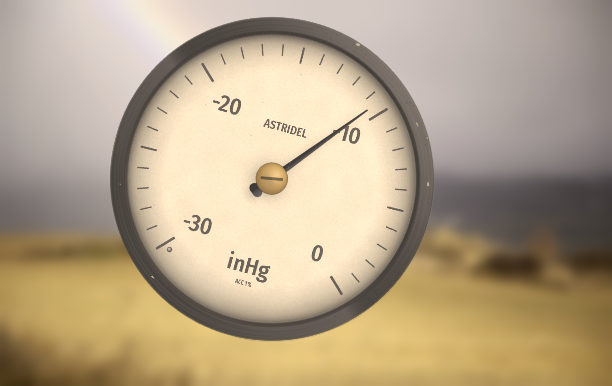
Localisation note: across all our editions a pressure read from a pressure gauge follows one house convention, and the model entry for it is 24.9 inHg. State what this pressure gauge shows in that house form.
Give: -10.5 inHg
